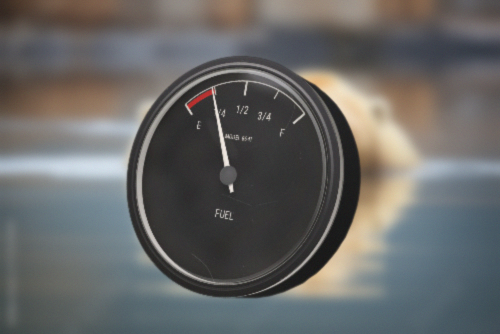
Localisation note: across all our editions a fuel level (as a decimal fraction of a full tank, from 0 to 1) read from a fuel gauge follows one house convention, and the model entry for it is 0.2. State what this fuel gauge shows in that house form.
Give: 0.25
